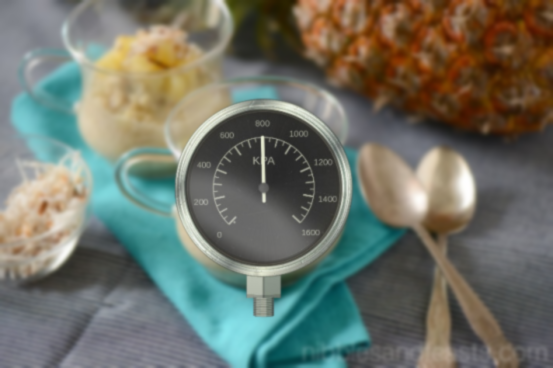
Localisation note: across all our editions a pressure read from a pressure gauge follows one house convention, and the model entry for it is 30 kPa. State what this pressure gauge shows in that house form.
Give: 800 kPa
